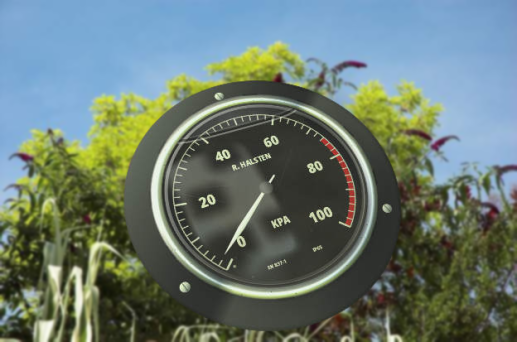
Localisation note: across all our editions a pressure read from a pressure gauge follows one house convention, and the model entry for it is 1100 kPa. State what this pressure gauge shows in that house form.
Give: 2 kPa
